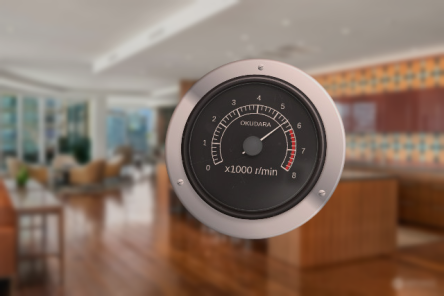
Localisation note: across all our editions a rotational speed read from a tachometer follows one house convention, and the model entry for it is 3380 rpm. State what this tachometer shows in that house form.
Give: 5600 rpm
